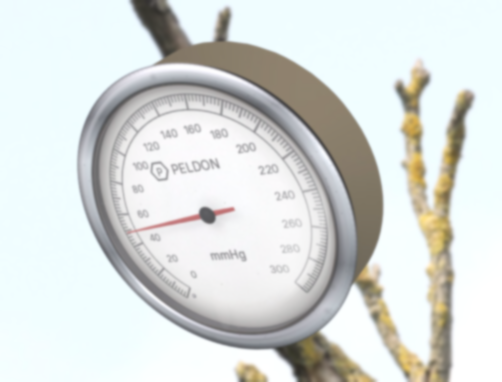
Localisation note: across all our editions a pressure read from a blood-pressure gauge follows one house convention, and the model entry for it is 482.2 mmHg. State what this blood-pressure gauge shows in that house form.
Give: 50 mmHg
